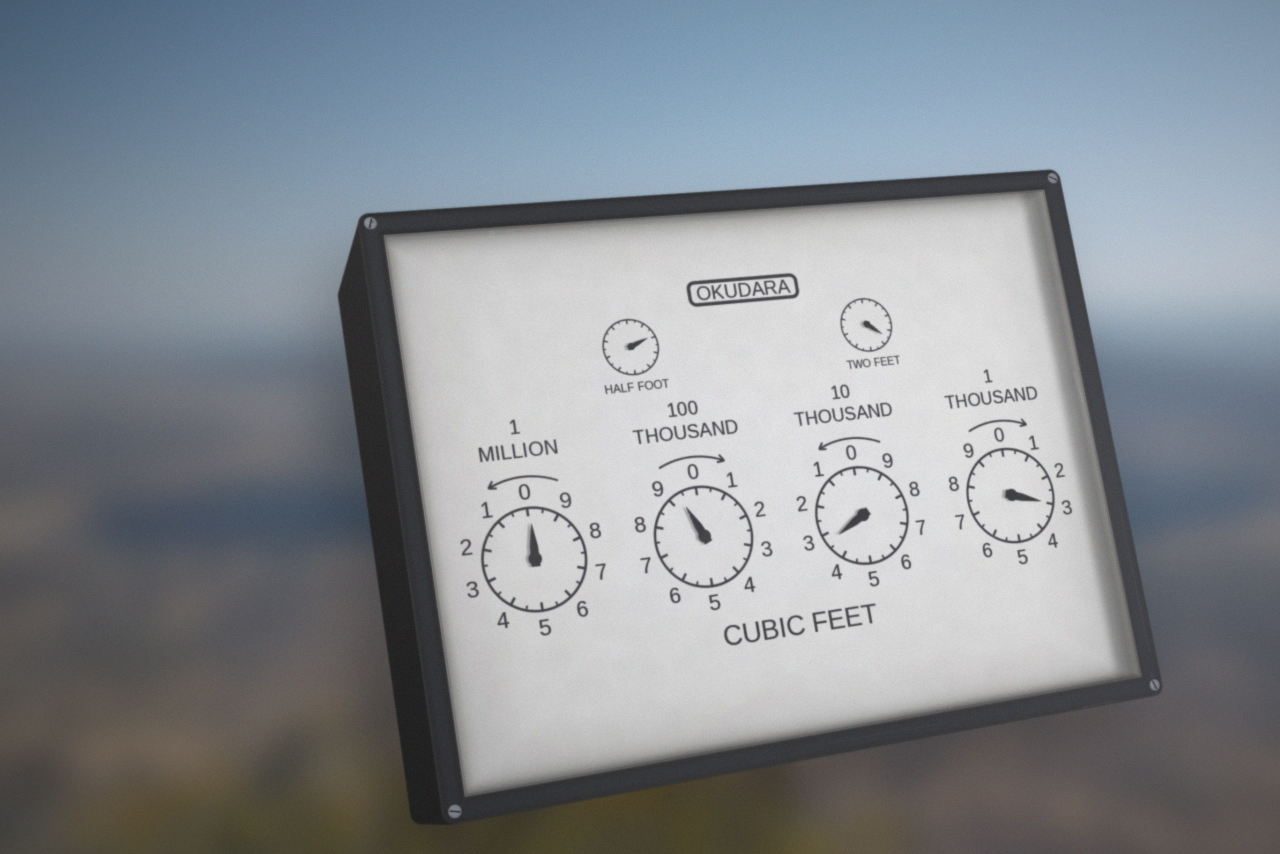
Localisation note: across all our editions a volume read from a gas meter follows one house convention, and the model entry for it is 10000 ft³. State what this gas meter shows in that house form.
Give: 993300 ft³
